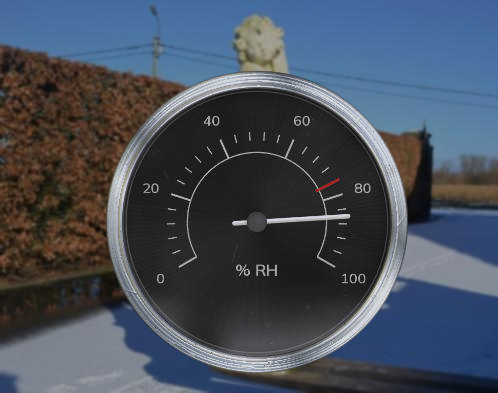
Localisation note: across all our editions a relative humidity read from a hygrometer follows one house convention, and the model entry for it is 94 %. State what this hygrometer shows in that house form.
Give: 86 %
